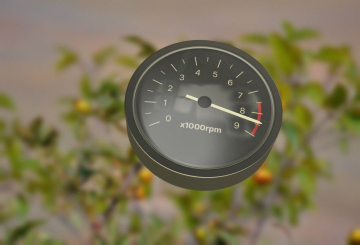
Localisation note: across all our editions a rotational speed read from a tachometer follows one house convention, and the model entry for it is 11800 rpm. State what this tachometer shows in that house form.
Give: 8500 rpm
